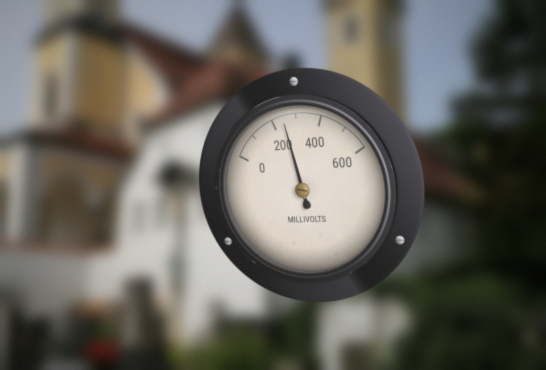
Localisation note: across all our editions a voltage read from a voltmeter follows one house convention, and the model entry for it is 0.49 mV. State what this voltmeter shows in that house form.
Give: 250 mV
